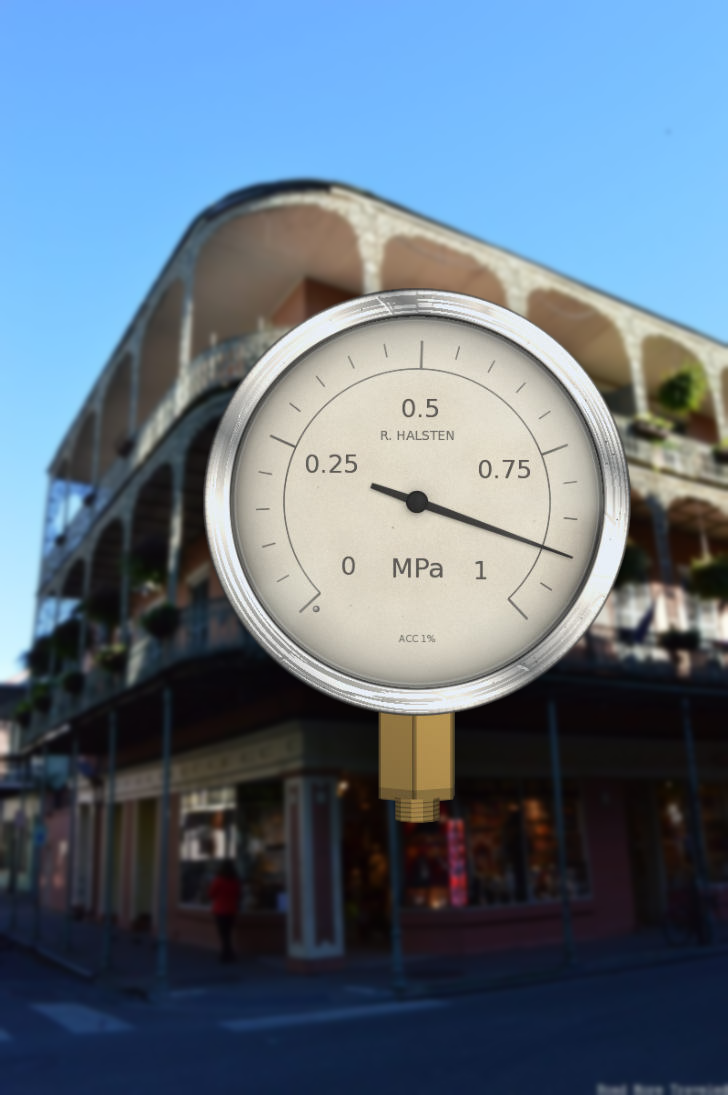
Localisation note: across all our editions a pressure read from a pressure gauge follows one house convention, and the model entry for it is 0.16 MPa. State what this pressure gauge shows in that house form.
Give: 0.9 MPa
